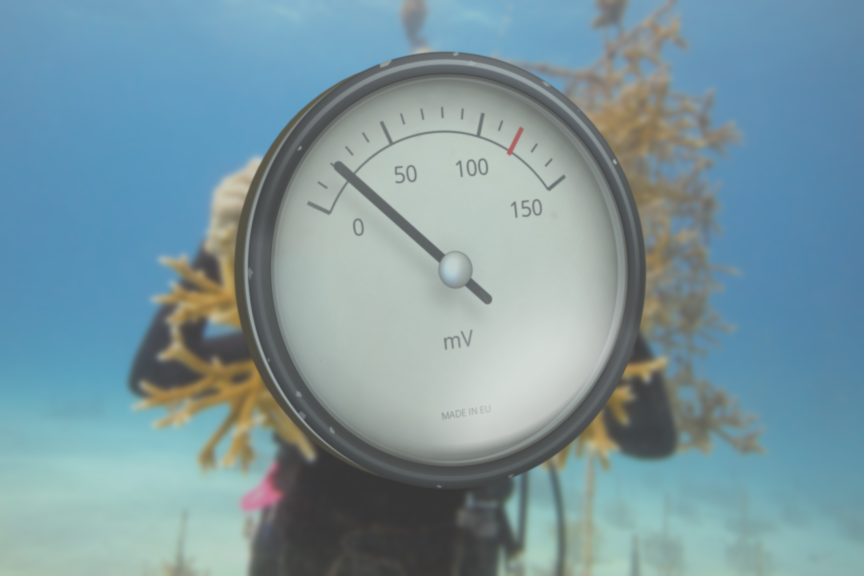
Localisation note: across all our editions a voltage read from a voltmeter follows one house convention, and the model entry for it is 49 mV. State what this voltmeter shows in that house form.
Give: 20 mV
